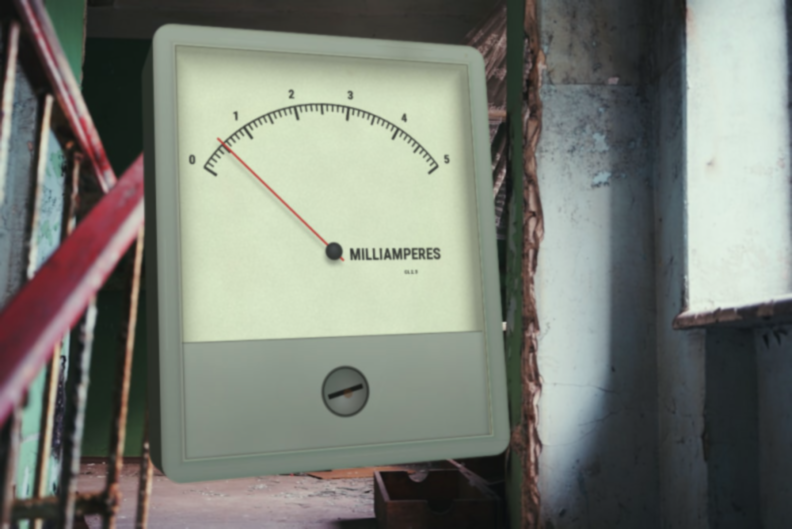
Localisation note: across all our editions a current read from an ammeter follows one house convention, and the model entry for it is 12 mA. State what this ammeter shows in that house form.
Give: 0.5 mA
